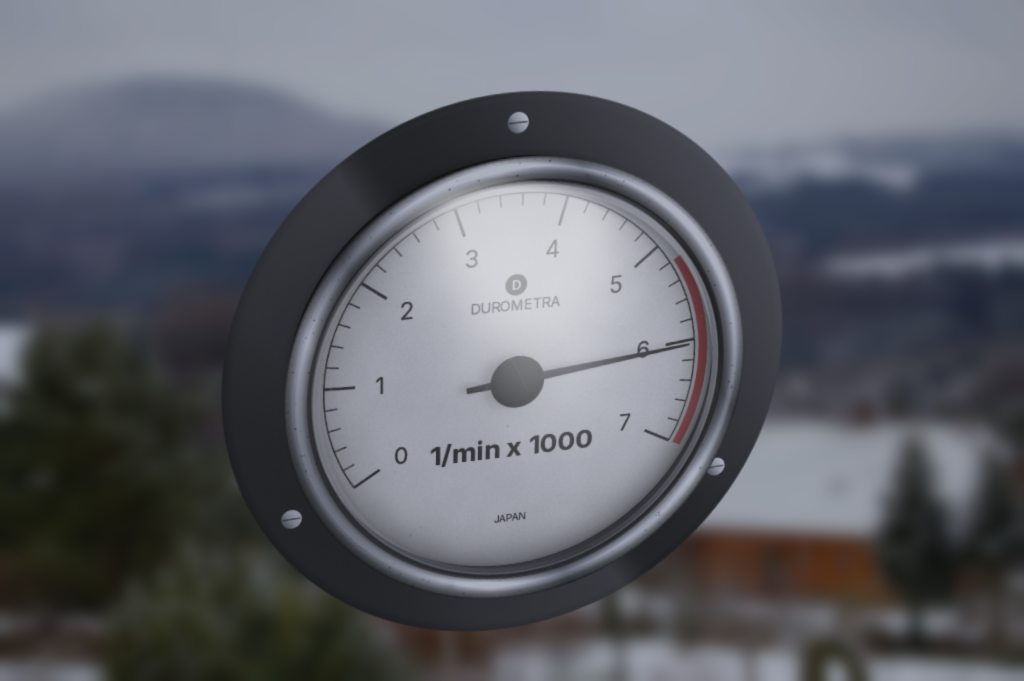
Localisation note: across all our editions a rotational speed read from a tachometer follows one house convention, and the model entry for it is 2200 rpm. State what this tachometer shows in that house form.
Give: 6000 rpm
